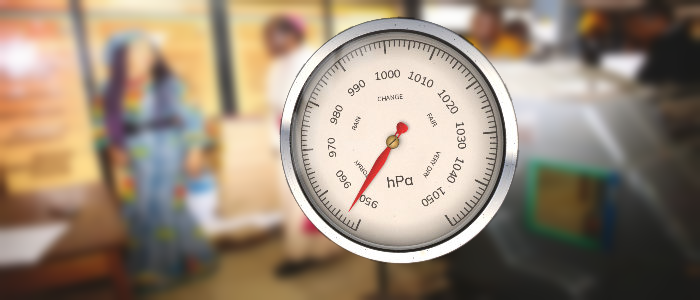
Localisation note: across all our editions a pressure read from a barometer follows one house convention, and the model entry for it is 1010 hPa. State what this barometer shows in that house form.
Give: 953 hPa
